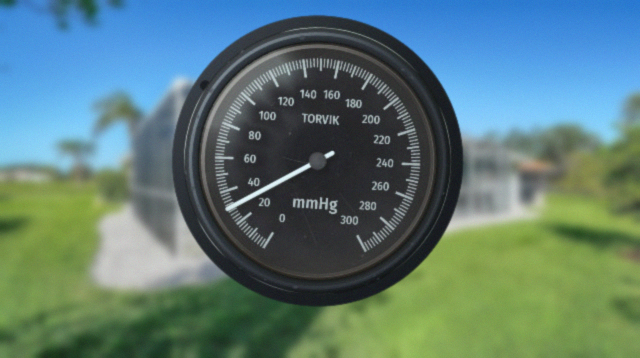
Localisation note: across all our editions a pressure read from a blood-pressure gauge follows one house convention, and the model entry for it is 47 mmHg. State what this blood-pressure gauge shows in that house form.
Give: 30 mmHg
